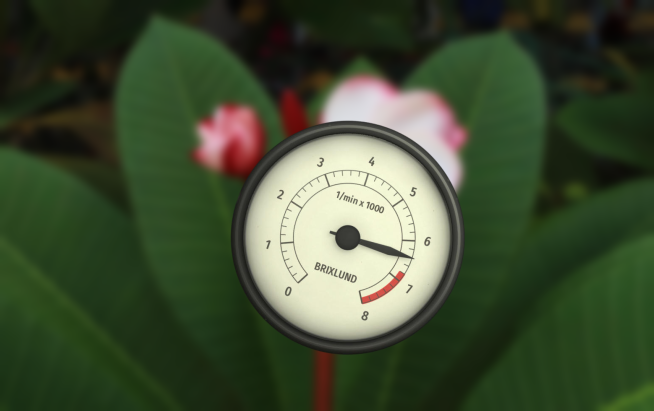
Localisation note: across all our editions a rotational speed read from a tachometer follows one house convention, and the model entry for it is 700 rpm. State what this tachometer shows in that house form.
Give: 6400 rpm
